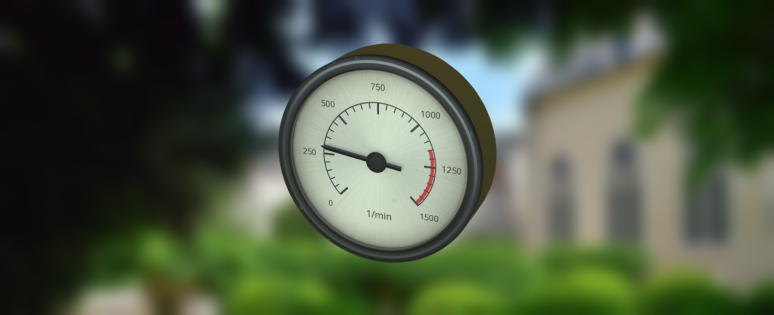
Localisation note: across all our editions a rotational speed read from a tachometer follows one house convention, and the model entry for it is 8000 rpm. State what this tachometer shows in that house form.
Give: 300 rpm
